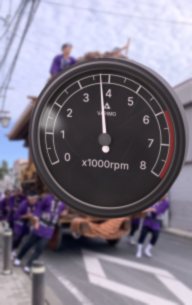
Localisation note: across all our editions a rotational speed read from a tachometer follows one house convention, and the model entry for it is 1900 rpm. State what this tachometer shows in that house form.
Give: 3750 rpm
